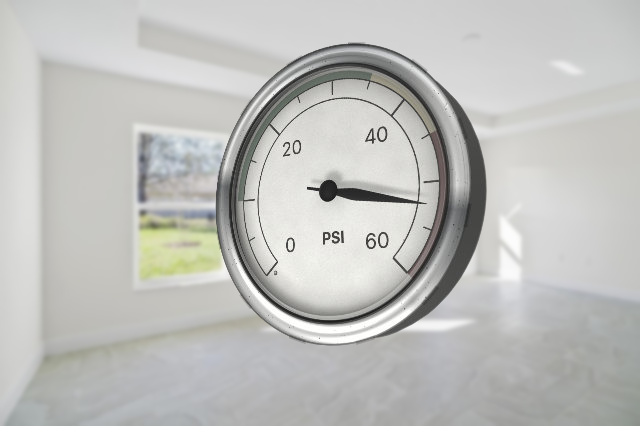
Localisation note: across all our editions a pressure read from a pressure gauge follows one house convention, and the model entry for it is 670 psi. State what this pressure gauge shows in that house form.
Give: 52.5 psi
